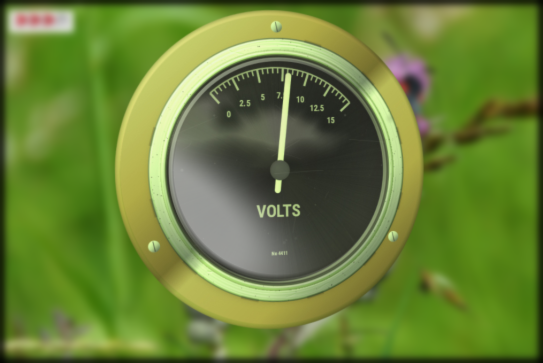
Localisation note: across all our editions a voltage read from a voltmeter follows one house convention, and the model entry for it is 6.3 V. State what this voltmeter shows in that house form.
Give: 8 V
